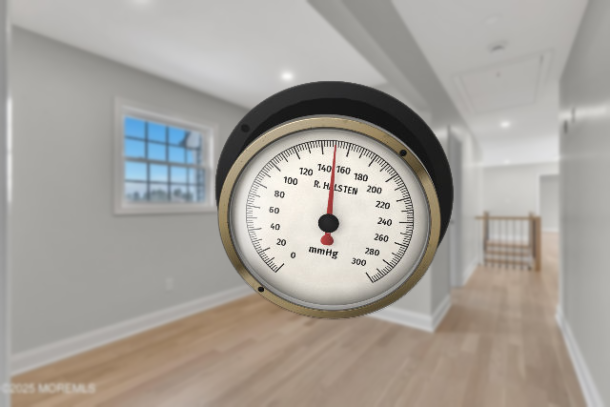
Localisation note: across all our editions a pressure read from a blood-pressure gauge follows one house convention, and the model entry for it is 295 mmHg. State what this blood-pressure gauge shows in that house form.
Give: 150 mmHg
